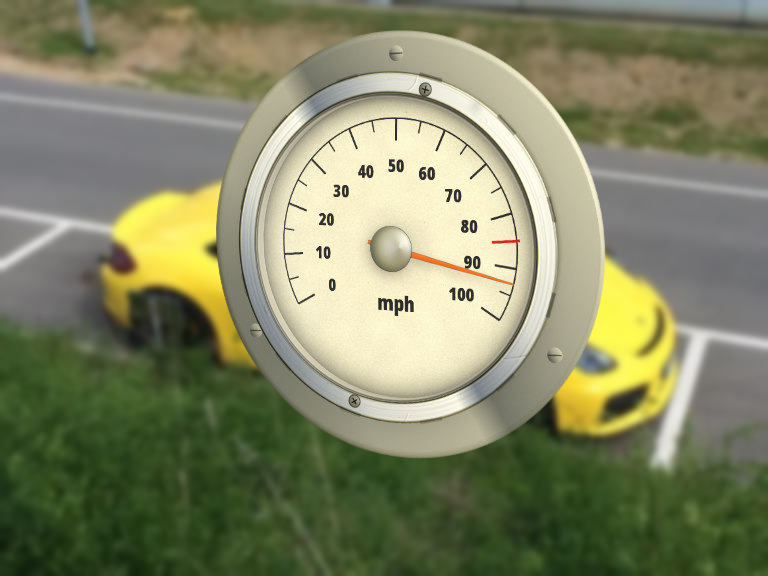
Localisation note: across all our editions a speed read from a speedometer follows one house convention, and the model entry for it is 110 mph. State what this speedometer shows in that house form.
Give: 92.5 mph
